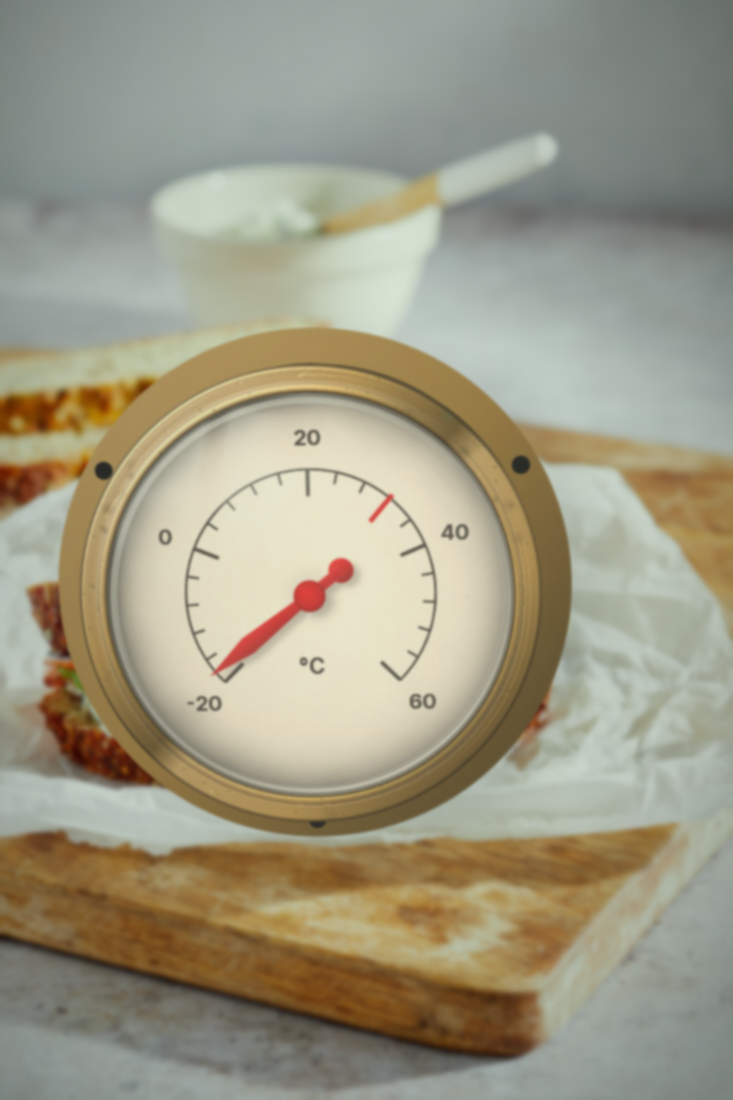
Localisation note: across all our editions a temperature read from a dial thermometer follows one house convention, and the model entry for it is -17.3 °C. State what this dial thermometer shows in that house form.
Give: -18 °C
